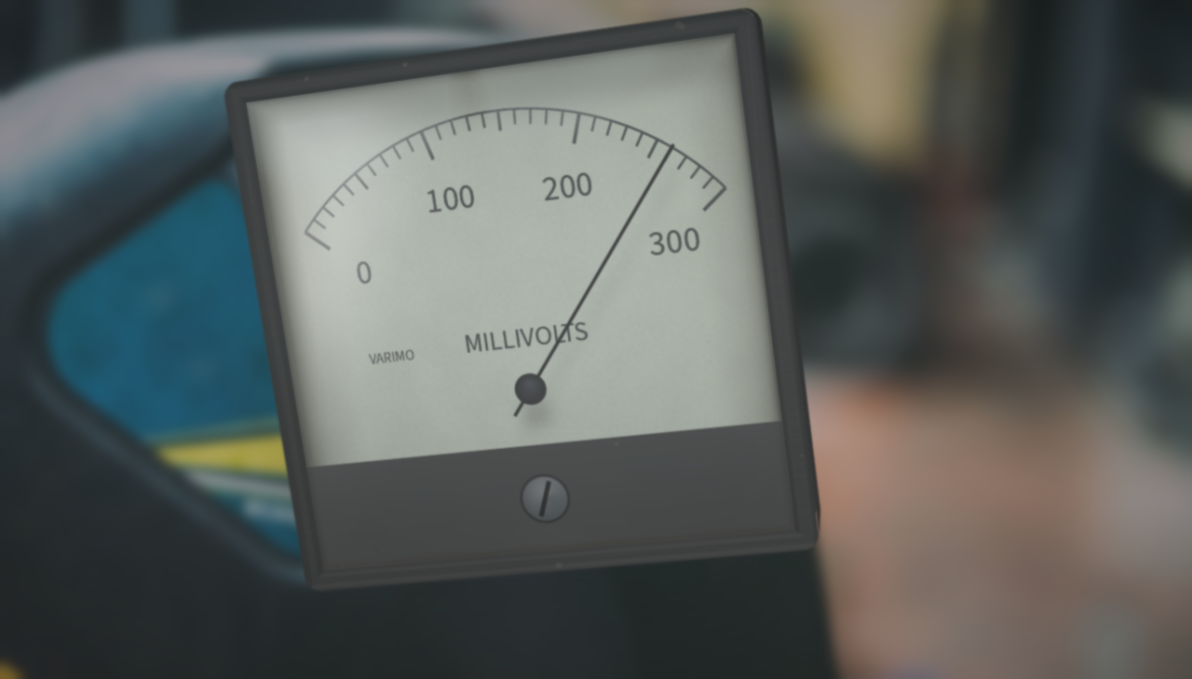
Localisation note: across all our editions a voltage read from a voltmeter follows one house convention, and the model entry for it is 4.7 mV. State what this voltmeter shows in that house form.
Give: 260 mV
